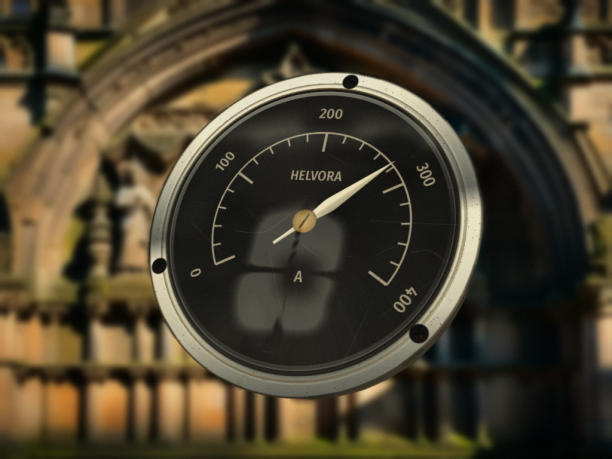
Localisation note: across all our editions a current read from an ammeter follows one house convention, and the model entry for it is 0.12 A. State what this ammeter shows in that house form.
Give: 280 A
